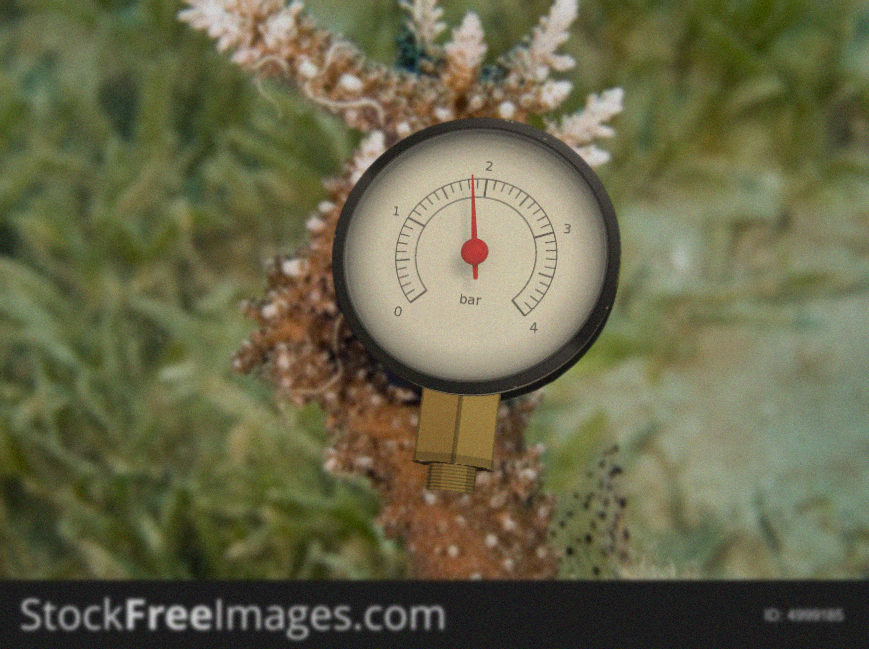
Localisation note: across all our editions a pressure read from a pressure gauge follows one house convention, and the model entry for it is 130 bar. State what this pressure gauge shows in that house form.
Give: 1.85 bar
